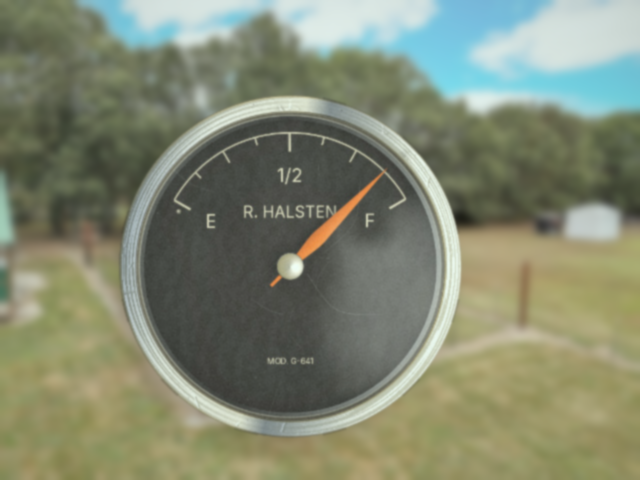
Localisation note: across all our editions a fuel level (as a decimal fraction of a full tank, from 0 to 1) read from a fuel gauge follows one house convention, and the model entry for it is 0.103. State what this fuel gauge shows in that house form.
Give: 0.875
